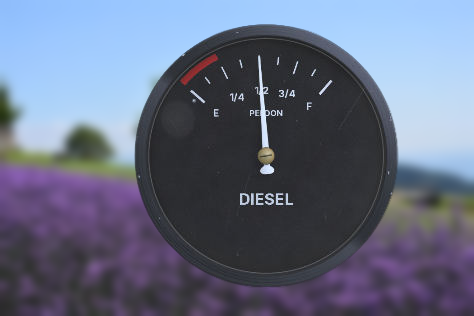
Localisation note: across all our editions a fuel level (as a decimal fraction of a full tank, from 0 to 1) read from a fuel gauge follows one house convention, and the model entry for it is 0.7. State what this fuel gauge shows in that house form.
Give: 0.5
